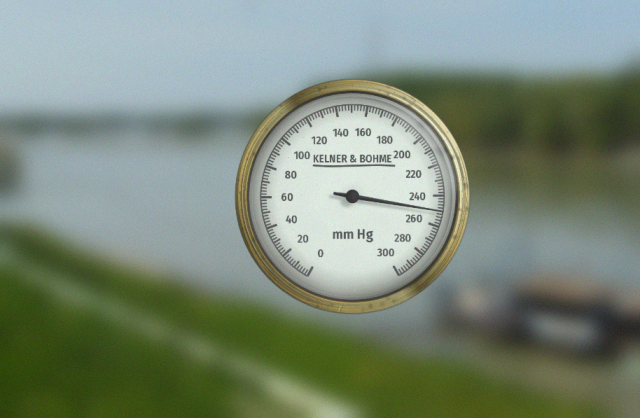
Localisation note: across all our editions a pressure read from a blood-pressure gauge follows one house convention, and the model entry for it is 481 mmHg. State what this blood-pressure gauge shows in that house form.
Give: 250 mmHg
